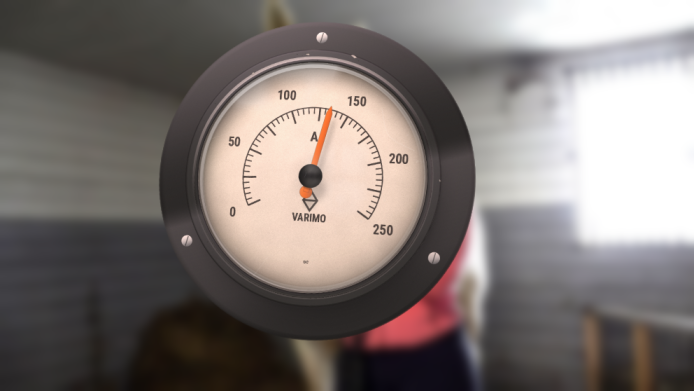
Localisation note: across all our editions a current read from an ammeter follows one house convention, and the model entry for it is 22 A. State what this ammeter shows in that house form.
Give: 135 A
